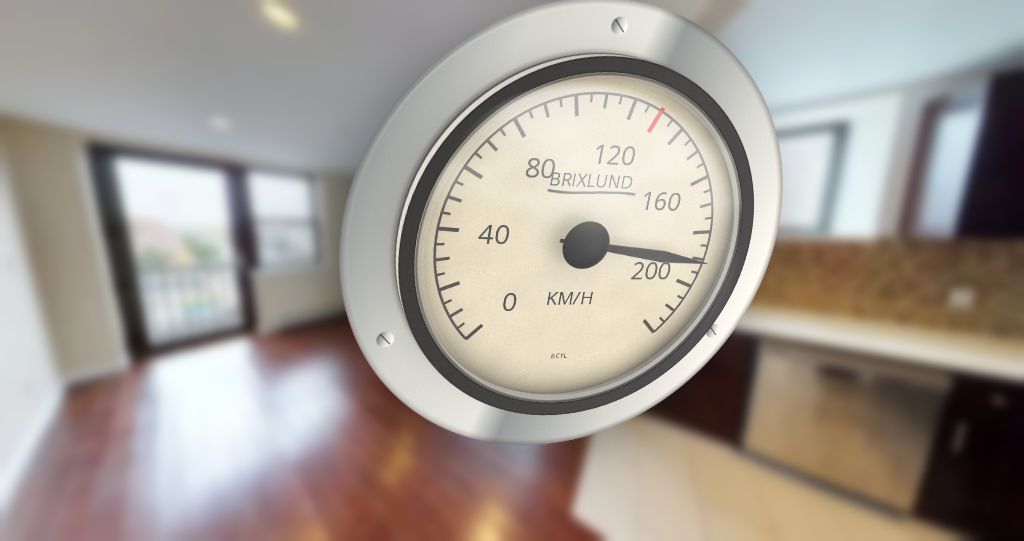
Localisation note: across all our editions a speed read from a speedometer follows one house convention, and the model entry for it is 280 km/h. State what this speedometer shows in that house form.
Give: 190 km/h
